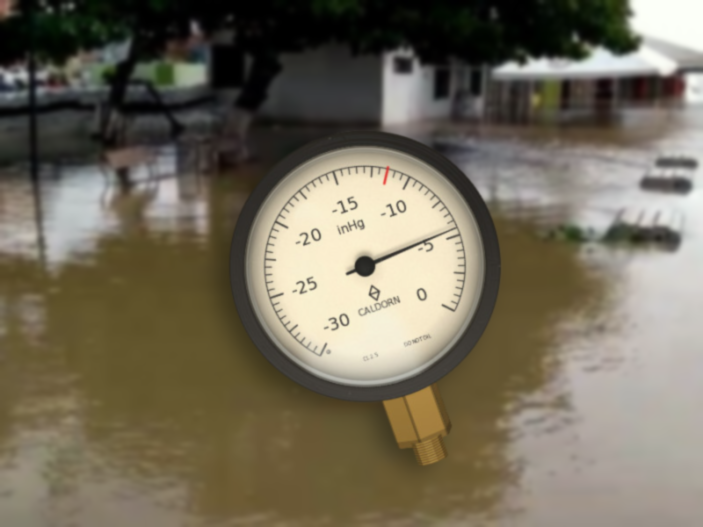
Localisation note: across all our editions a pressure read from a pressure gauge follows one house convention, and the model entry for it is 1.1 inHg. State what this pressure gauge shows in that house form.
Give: -5.5 inHg
